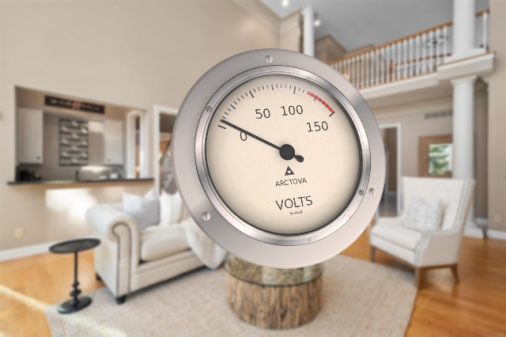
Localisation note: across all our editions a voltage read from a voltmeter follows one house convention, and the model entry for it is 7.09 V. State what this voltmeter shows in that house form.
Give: 5 V
